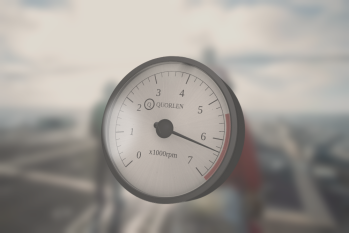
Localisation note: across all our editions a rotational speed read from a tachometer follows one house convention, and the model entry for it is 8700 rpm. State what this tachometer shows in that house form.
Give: 6300 rpm
